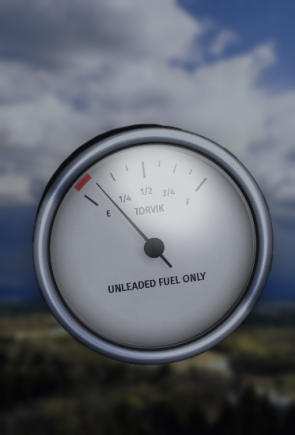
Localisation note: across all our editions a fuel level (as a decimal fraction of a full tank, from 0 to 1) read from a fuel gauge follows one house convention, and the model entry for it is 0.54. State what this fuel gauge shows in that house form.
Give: 0.125
